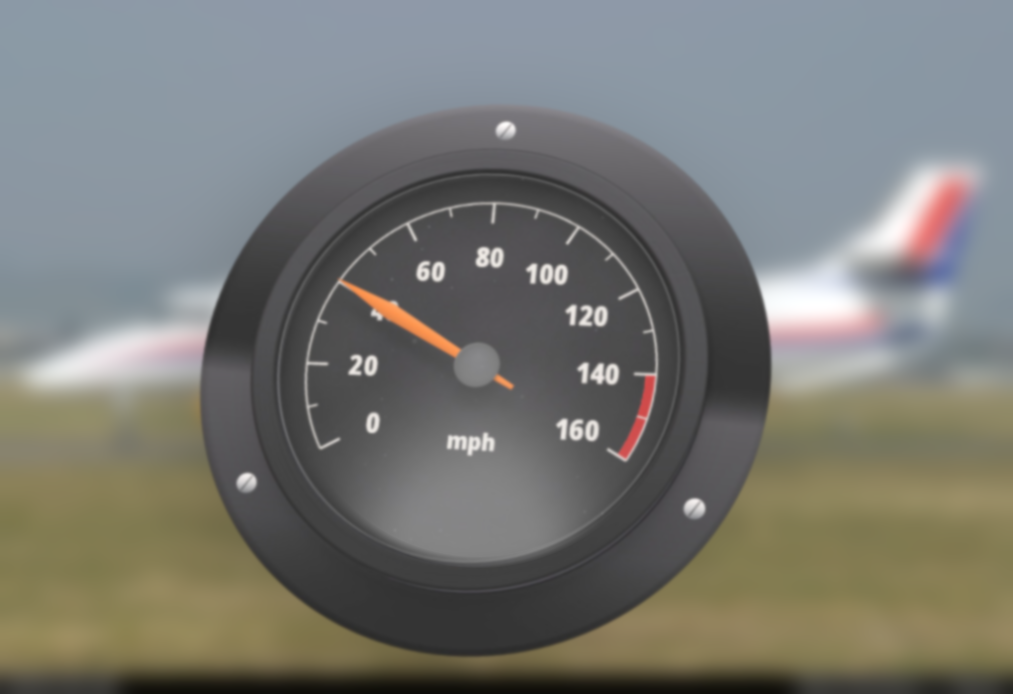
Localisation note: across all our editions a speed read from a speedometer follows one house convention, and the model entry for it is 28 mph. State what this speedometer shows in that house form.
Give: 40 mph
